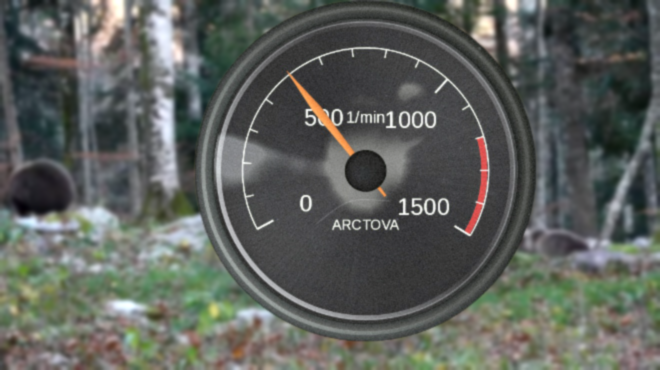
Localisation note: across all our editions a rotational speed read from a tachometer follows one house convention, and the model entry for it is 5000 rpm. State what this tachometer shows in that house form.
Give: 500 rpm
